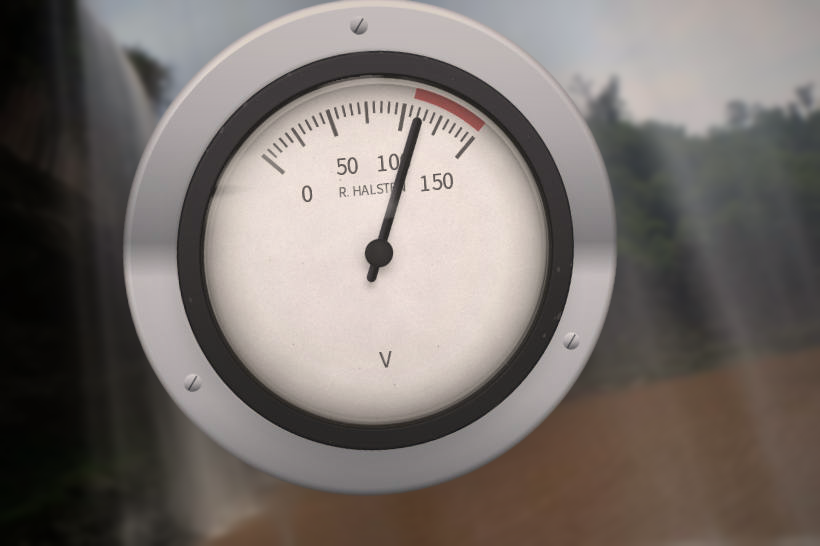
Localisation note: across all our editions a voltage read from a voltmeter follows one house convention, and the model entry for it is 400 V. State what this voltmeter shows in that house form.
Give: 110 V
